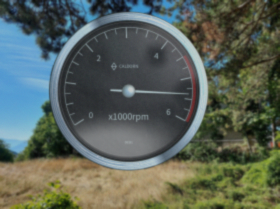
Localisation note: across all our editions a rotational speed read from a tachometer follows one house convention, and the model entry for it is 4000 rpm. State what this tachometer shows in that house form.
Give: 5375 rpm
